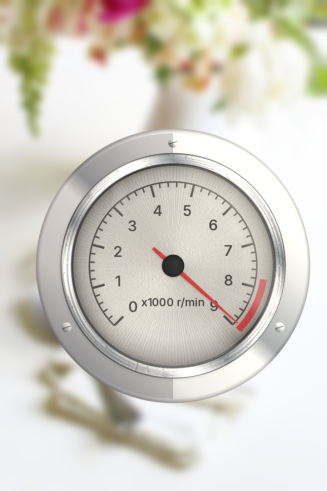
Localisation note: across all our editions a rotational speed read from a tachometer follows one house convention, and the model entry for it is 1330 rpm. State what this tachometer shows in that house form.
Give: 8900 rpm
